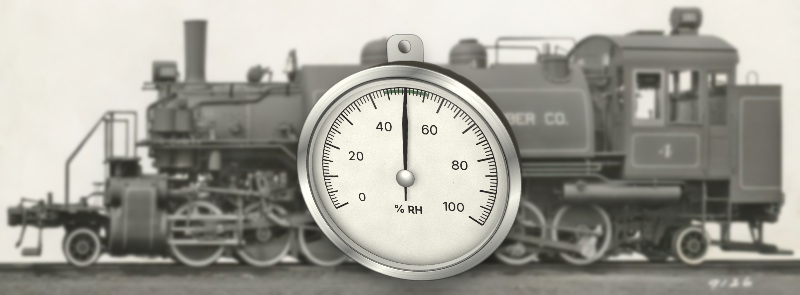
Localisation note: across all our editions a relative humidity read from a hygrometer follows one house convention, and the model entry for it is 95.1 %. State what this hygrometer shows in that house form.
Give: 50 %
